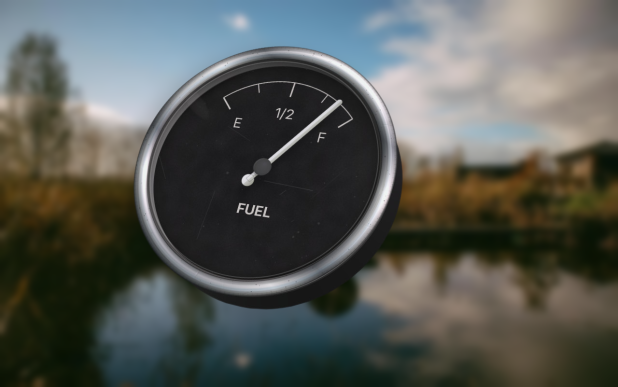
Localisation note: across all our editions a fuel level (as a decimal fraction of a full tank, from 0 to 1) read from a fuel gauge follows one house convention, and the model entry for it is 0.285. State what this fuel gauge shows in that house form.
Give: 0.875
